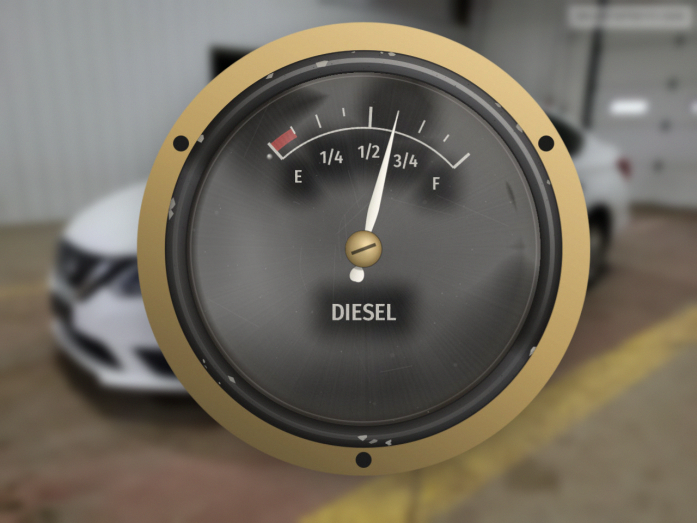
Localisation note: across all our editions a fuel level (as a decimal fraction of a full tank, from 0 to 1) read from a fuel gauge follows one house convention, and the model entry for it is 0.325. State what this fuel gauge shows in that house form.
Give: 0.625
